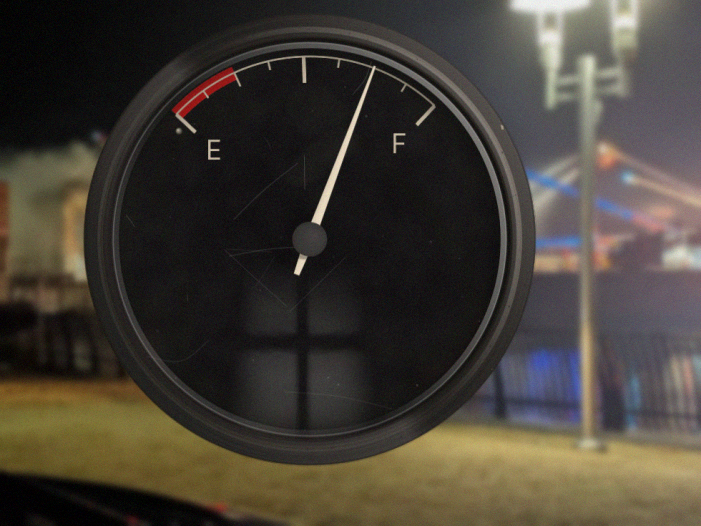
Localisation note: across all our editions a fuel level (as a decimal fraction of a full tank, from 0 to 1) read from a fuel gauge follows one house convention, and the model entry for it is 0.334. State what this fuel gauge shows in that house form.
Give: 0.75
